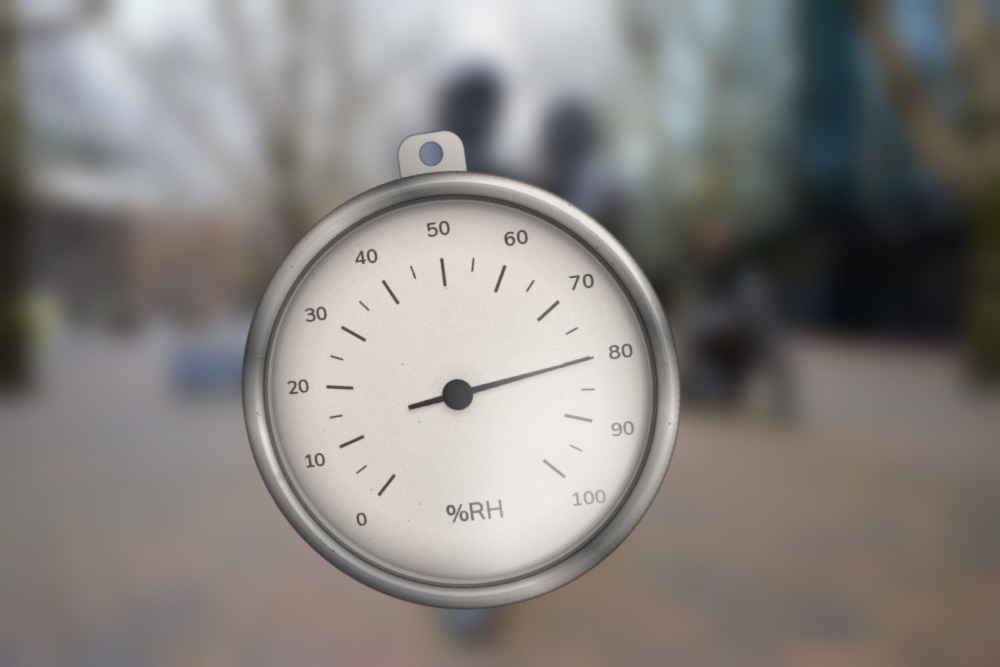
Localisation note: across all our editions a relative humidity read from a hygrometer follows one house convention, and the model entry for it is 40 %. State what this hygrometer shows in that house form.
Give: 80 %
